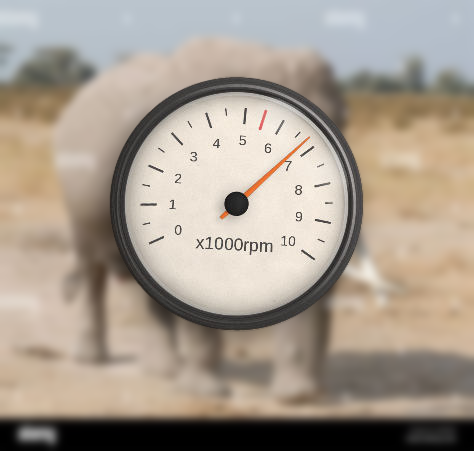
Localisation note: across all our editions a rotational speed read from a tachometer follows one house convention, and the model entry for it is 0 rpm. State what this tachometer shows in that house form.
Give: 6750 rpm
